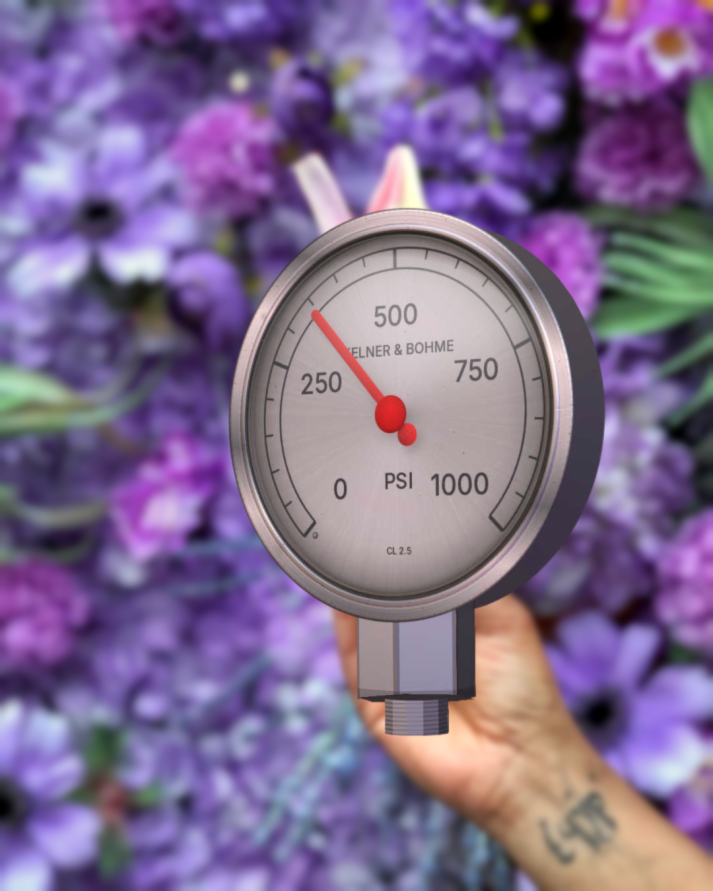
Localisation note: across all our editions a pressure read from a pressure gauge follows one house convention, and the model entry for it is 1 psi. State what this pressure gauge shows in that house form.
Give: 350 psi
